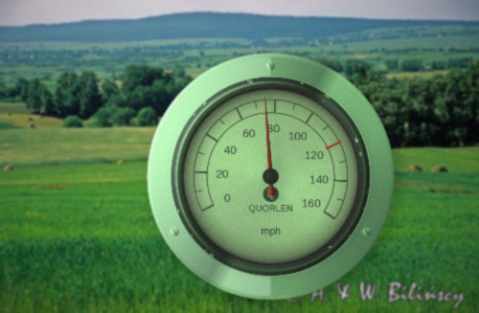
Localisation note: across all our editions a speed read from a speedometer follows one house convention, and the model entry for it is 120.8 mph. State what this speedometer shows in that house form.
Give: 75 mph
